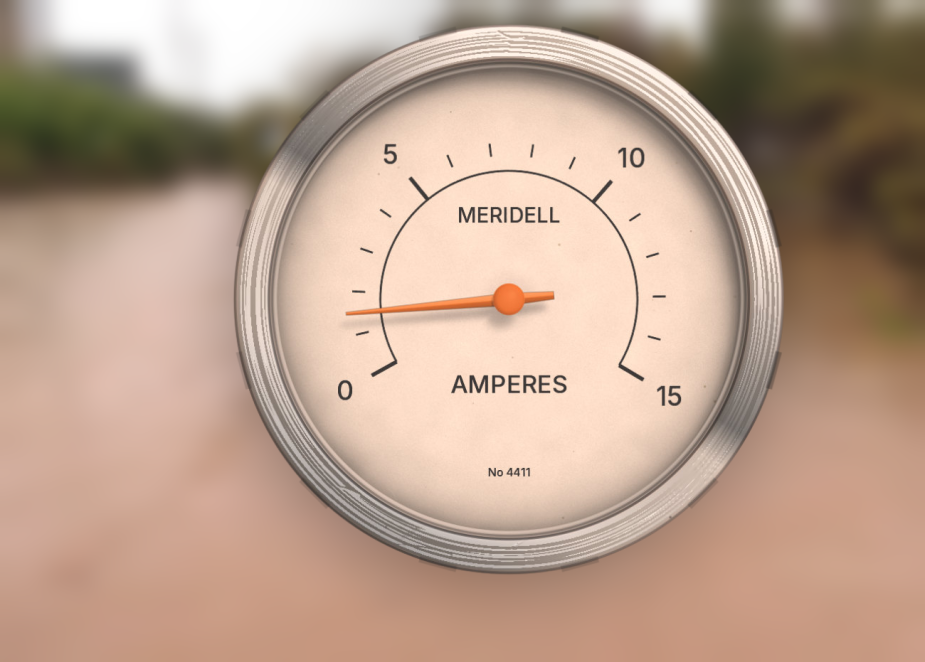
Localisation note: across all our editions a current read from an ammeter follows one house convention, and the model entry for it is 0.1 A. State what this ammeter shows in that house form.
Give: 1.5 A
